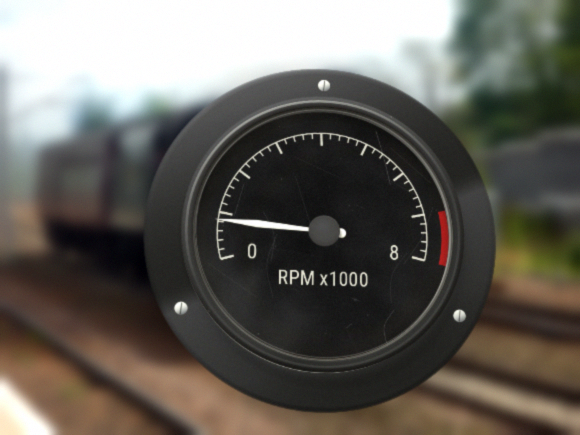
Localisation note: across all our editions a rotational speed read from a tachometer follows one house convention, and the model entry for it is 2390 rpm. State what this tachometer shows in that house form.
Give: 800 rpm
